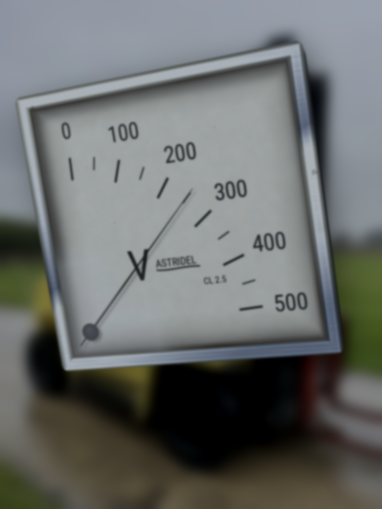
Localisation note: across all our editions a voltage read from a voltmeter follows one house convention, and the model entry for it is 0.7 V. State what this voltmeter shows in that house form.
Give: 250 V
